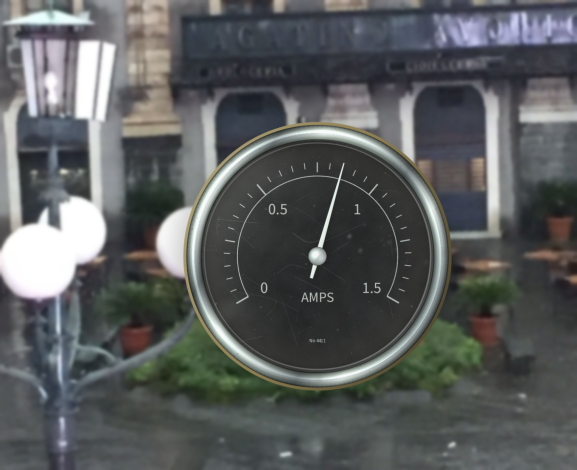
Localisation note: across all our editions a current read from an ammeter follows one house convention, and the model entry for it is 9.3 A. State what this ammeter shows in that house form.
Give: 0.85 A
